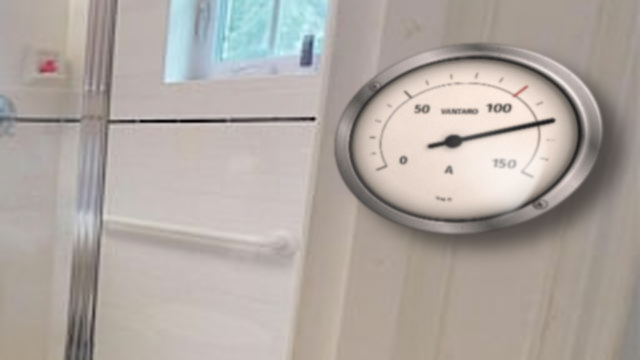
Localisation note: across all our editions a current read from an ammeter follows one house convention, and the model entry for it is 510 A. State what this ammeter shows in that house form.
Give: 120 A
